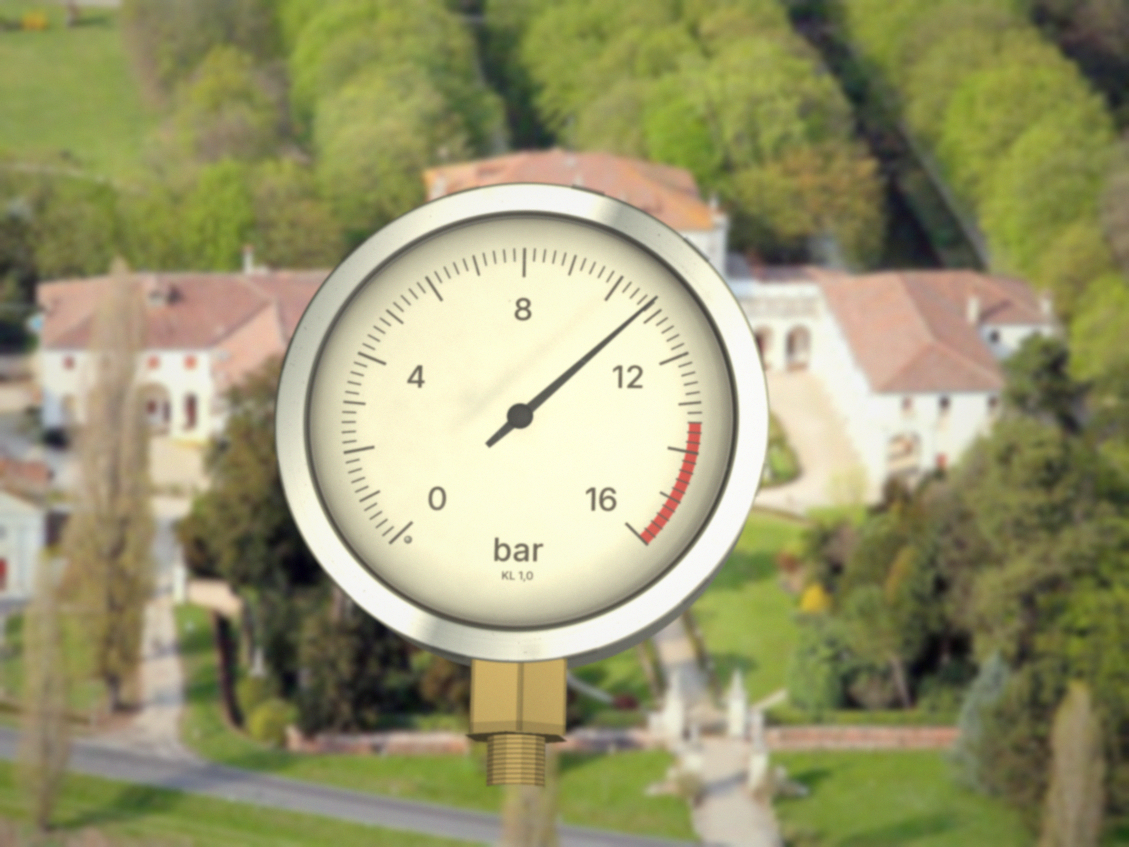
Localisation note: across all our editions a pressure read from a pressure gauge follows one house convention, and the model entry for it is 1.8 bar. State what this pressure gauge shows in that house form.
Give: 10.8 bar
